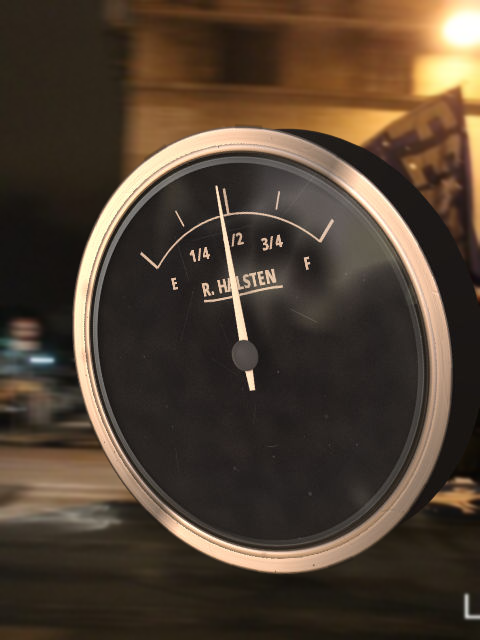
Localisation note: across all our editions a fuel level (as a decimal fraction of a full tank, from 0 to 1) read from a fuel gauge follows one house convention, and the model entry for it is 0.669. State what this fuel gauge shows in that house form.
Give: 0.5
